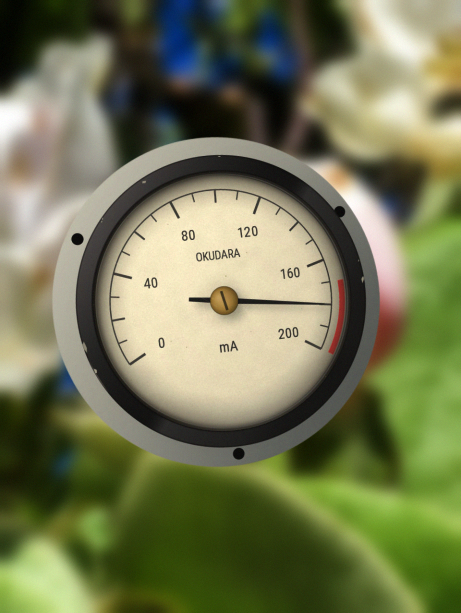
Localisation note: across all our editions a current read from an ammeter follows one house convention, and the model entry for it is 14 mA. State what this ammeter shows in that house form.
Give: 180 mA
